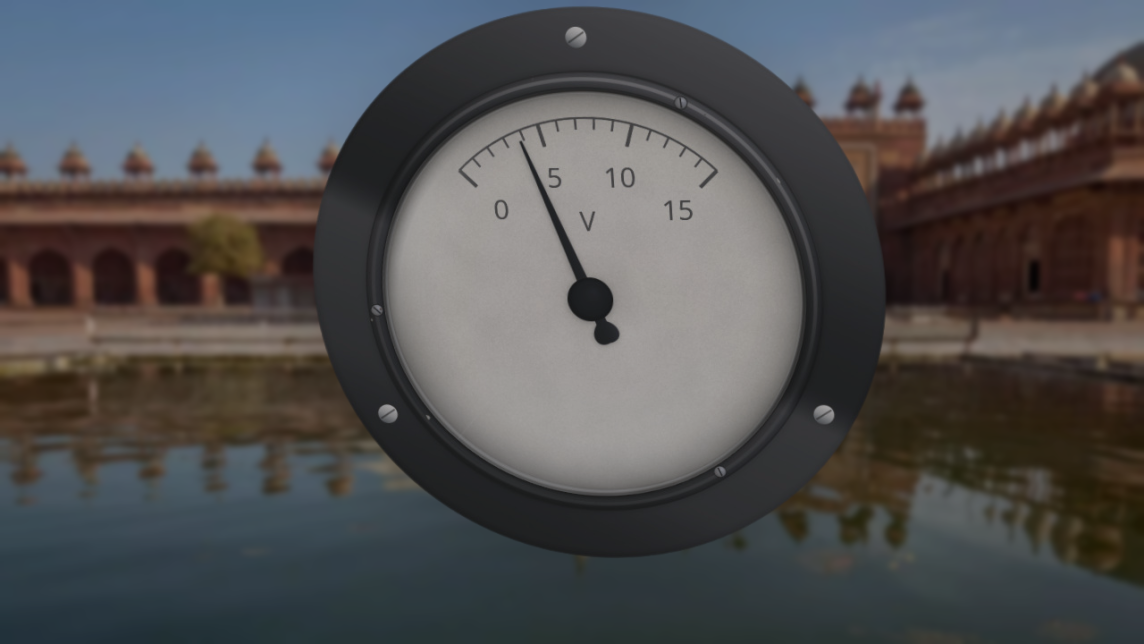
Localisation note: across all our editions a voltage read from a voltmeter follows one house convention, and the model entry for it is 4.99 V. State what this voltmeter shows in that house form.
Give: 4 V
